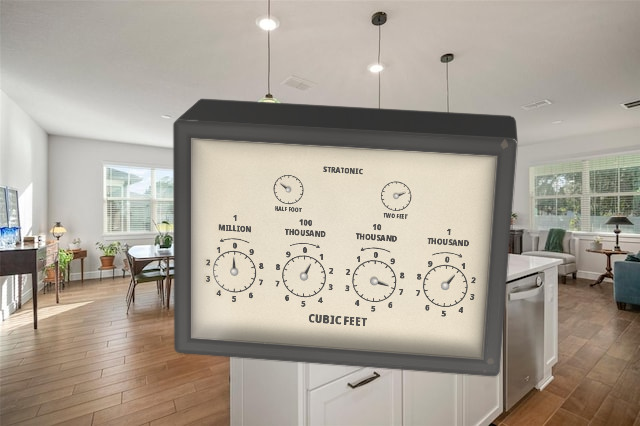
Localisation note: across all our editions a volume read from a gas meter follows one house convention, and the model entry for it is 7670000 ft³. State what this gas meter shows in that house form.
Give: 7100 ft³
